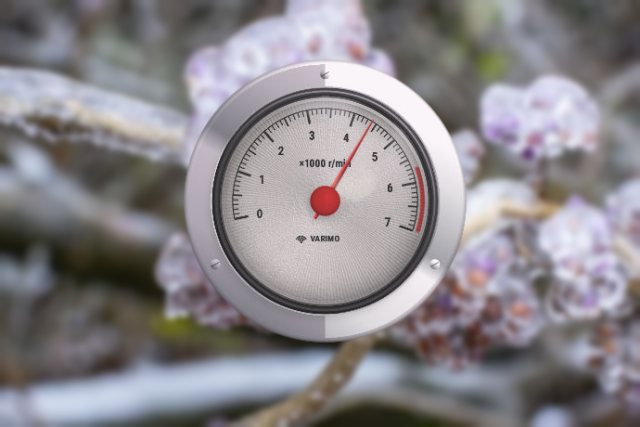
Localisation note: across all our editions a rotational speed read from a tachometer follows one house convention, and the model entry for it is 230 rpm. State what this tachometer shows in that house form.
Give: 4400 rpm
